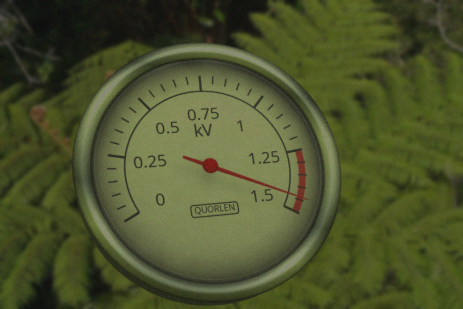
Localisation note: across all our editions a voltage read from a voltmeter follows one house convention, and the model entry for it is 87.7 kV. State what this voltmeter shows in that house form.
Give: 1.45 kV
